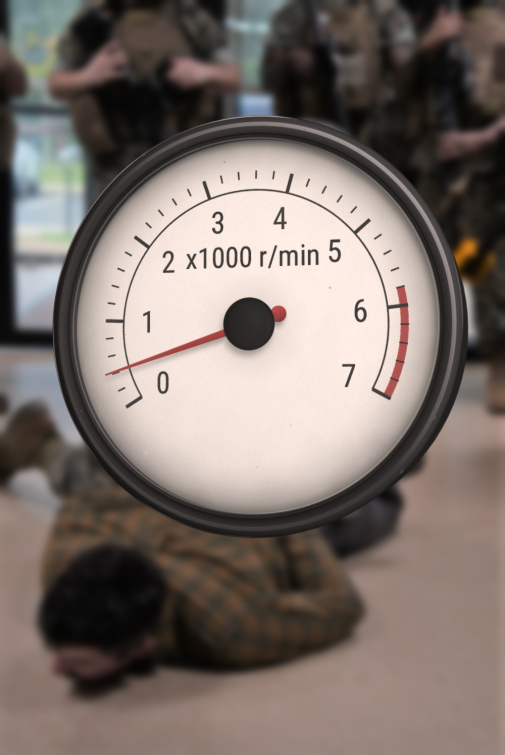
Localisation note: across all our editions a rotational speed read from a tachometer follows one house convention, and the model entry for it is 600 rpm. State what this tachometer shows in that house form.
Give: 400 rpm
